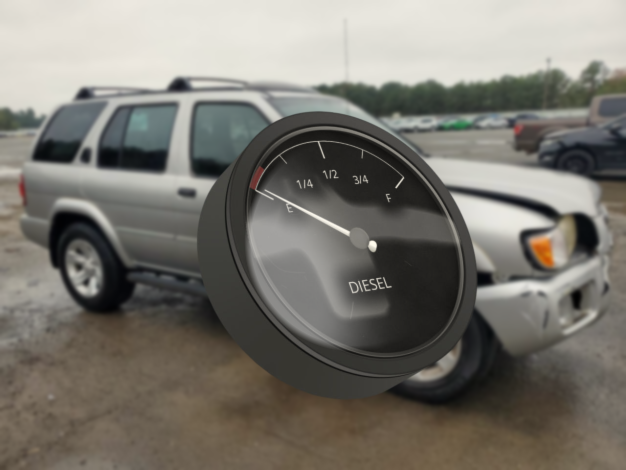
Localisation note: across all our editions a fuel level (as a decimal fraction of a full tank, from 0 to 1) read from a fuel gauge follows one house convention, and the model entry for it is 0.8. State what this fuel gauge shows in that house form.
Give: 0
